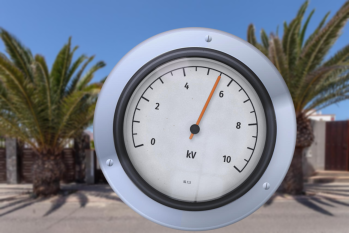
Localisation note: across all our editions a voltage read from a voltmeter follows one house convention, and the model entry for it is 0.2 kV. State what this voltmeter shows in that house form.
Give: 5.5 kV
